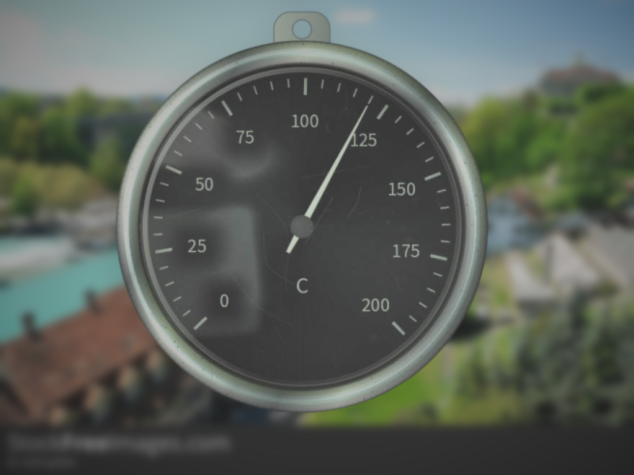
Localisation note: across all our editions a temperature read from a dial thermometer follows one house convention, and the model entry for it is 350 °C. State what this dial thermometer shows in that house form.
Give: 120 °C
